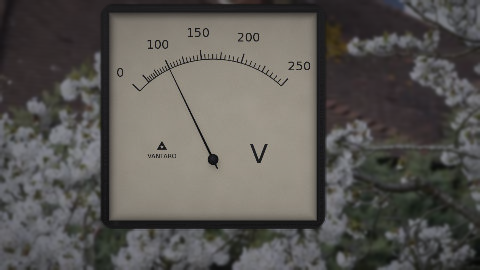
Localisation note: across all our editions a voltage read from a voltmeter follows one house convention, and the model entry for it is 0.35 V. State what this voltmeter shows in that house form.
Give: 100 V
